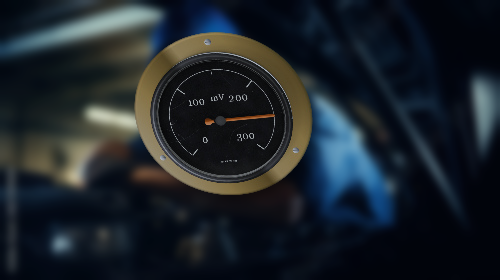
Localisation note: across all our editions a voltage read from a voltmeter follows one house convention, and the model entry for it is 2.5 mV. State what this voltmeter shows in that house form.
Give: 250 mV
